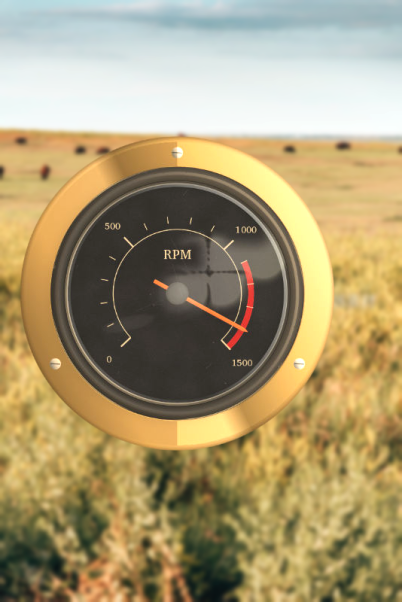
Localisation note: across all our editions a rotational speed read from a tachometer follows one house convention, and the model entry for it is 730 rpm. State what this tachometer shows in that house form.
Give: 1400 rpm
